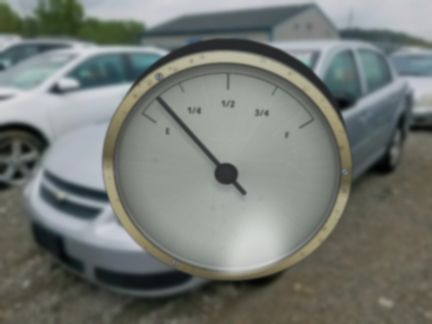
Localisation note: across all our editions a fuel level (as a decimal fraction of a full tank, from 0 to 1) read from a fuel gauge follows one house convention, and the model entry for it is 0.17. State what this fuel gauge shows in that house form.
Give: 0.125
